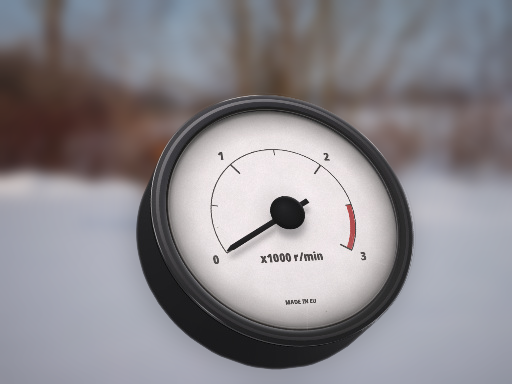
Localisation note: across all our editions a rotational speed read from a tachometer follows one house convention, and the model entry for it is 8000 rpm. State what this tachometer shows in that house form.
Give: 0 rpm
